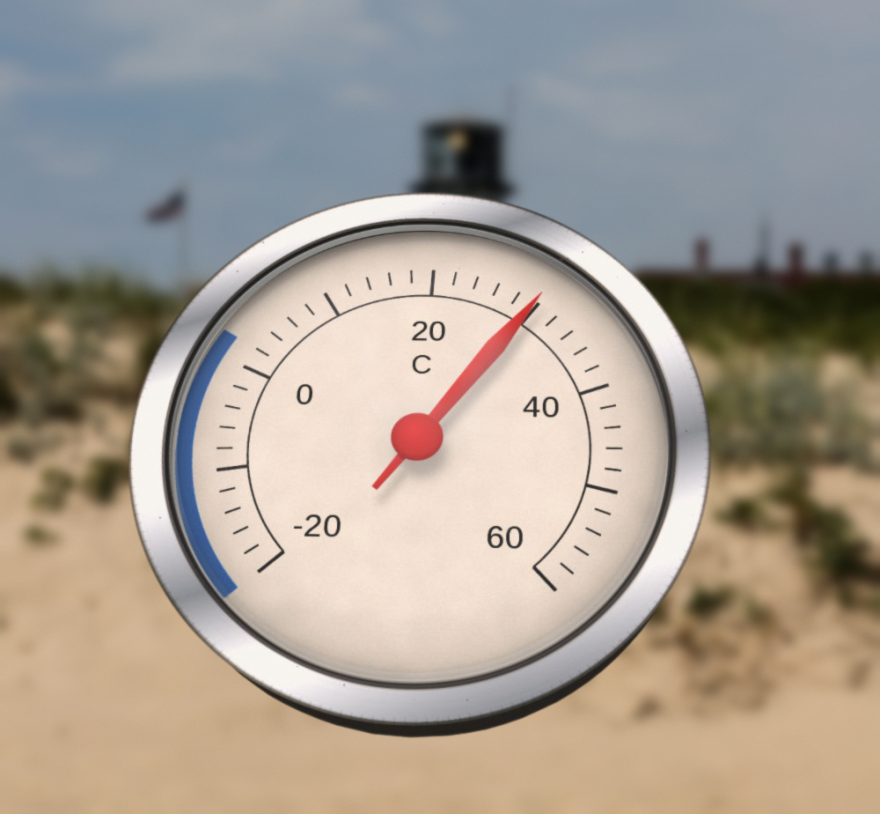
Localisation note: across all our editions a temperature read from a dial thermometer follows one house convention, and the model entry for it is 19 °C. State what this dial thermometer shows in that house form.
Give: 30 °C
